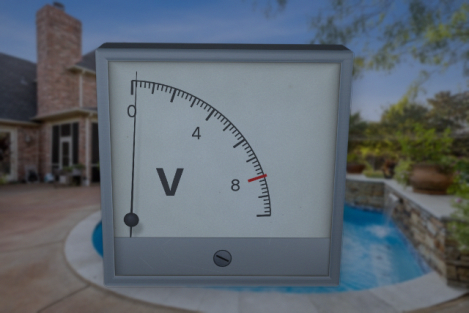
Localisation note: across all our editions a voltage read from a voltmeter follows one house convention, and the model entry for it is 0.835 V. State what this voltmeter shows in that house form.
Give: 0.2 V
